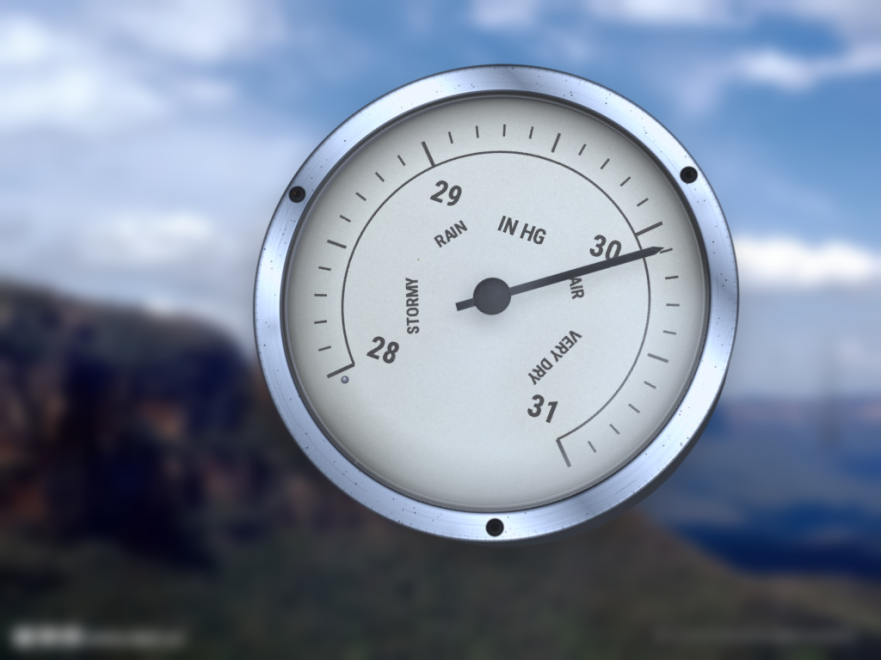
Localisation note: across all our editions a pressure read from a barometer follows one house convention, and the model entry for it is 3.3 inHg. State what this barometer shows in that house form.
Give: 30.1 inHg
